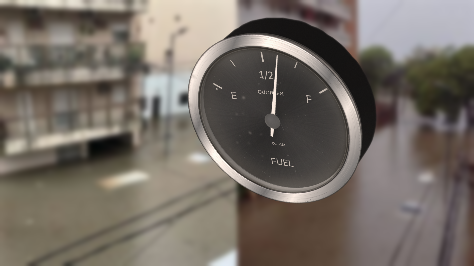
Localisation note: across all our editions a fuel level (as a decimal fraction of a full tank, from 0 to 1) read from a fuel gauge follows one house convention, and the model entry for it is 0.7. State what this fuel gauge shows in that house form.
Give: 0.625
